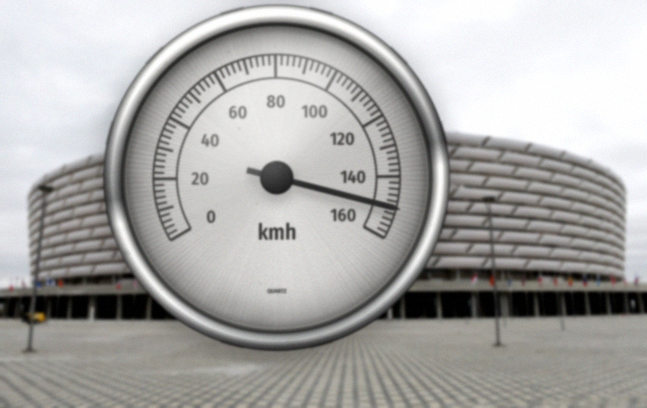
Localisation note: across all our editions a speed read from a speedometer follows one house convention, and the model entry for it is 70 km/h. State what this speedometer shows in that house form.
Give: 150 km/h
